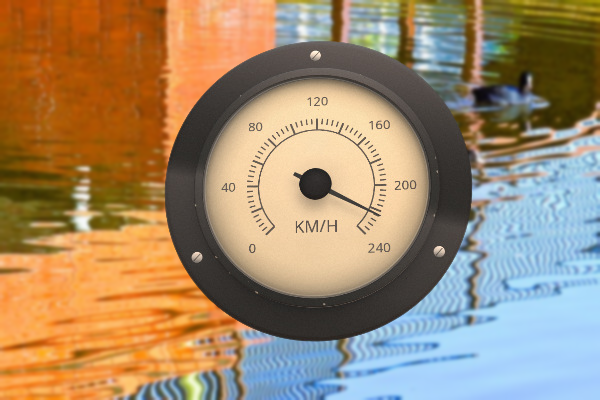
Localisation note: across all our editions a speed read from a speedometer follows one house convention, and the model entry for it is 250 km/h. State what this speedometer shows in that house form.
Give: 224 km/h
